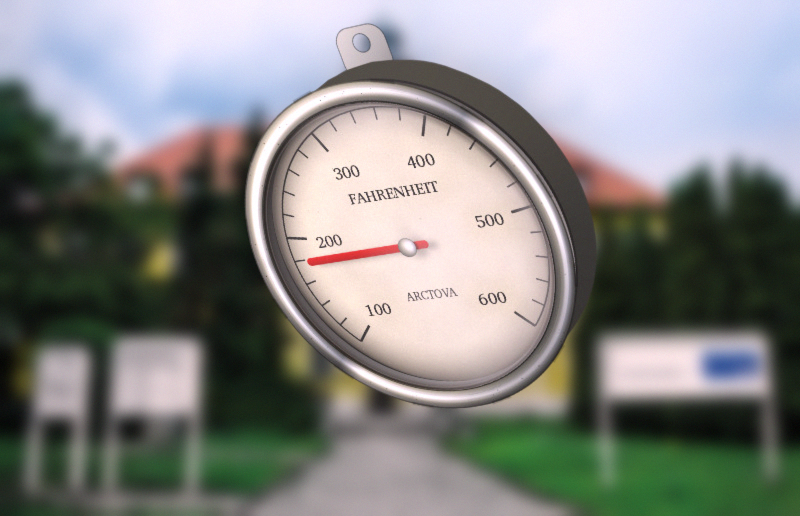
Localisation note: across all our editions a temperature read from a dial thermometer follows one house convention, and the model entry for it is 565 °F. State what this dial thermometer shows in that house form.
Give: 180 °F
